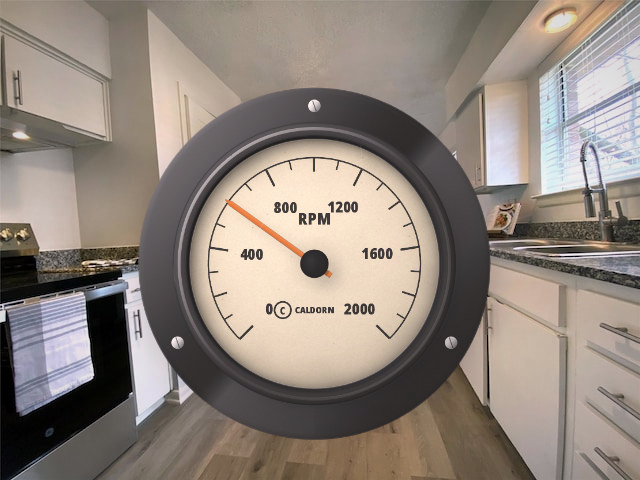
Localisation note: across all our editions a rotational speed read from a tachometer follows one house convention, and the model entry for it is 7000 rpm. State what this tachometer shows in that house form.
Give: 600 rpm
